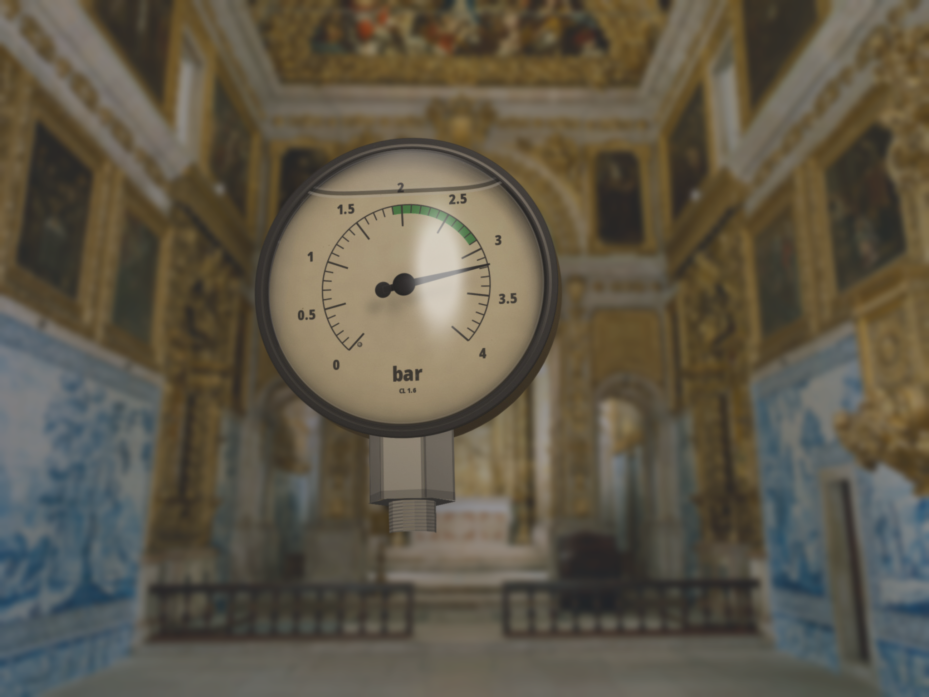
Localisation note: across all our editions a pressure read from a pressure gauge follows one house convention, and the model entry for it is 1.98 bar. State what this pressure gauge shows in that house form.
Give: 3.2 bar
